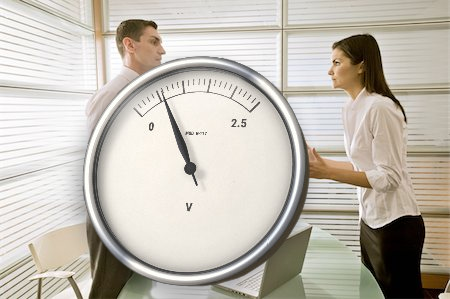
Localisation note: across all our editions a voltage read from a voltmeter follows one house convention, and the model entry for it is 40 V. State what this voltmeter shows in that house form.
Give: 0.6 V
